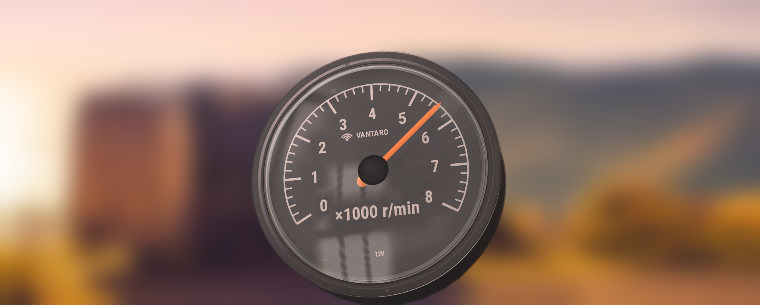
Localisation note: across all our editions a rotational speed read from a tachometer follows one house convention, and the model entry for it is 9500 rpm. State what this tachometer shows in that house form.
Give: 5600 rpm
